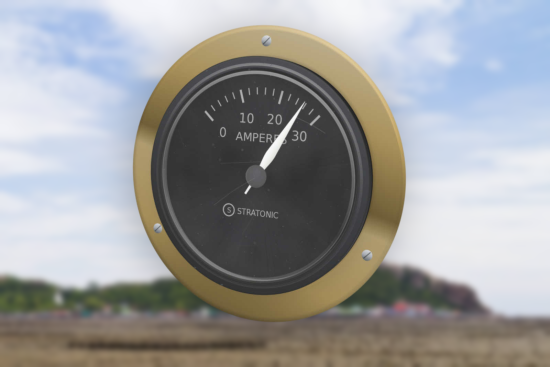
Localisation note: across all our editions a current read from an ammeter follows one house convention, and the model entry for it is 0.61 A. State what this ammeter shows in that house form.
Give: 26 A
